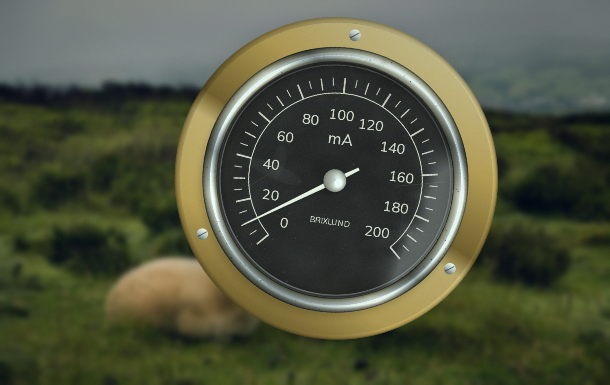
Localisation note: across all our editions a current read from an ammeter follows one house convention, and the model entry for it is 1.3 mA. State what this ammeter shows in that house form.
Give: 10 mA
